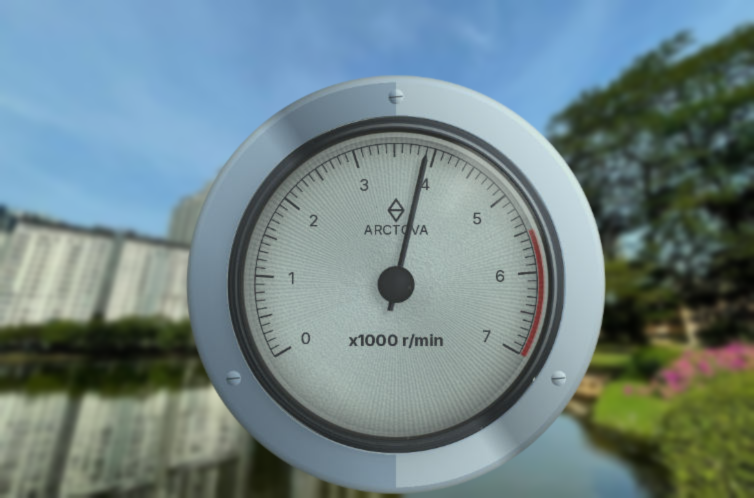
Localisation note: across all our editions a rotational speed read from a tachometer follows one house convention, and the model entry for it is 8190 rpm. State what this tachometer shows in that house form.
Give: 3900 rpm
